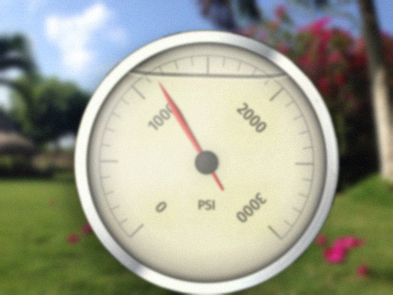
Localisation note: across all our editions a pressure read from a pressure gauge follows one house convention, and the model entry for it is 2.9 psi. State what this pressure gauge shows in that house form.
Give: 1150 psi
